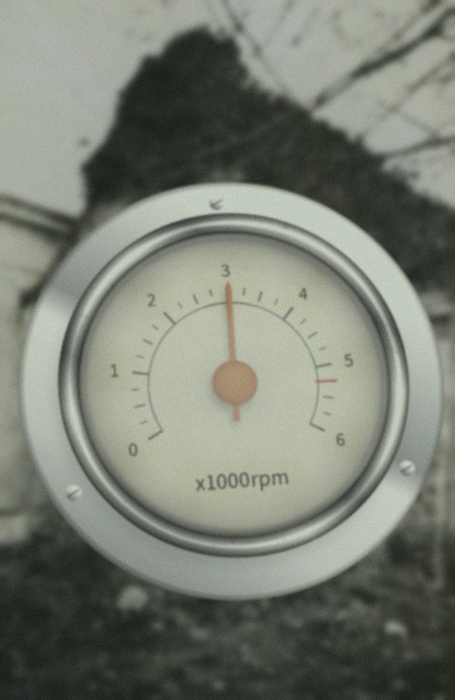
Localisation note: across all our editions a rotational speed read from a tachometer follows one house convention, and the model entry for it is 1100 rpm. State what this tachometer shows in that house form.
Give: 3000 rpm
